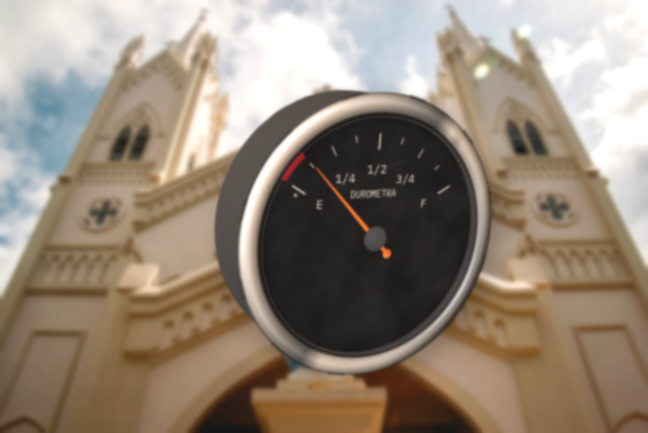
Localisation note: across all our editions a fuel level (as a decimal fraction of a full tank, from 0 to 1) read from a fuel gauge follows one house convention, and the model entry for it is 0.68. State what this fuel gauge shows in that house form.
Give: 0.125
